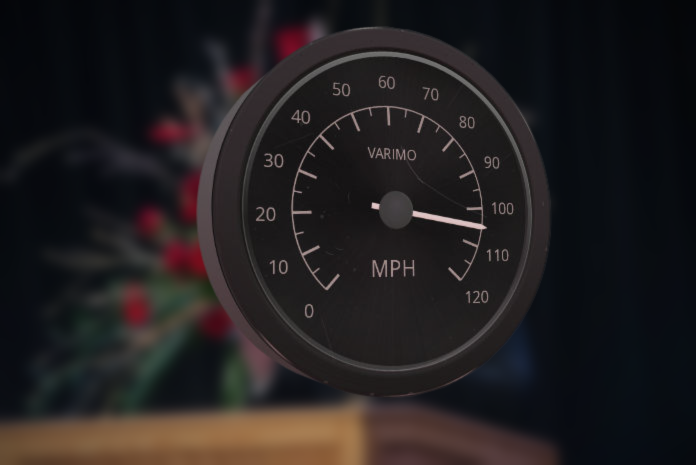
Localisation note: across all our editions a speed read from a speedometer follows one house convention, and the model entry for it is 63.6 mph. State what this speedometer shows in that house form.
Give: 105 mph
